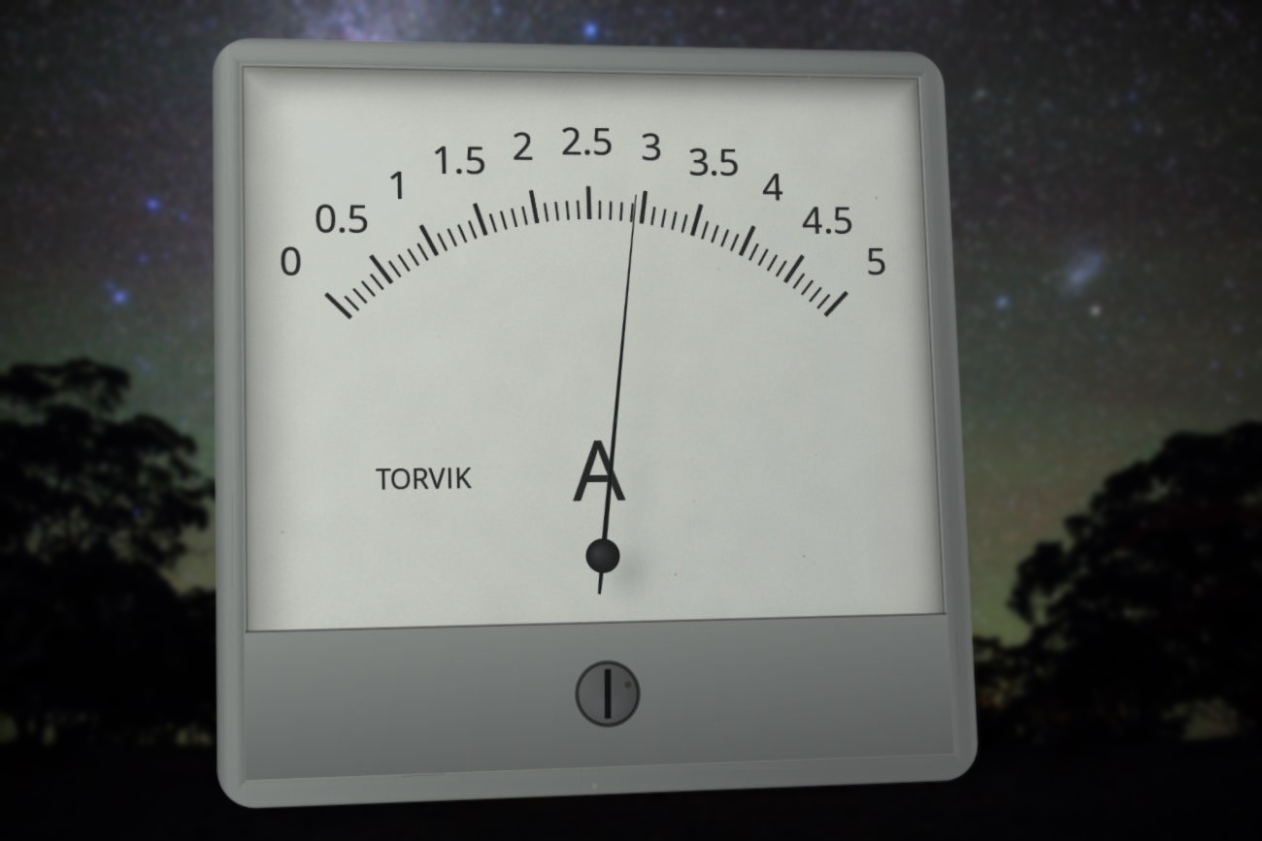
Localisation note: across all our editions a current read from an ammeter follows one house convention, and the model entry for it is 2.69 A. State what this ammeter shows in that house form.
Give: 2.9 A
